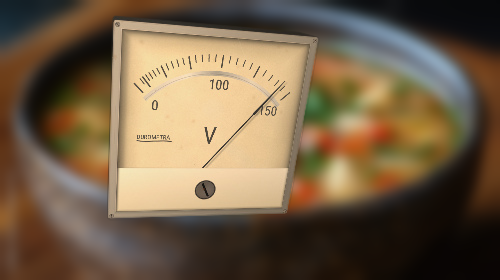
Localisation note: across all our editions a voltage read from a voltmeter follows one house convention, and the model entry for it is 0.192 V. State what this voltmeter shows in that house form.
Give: 142.5 V
